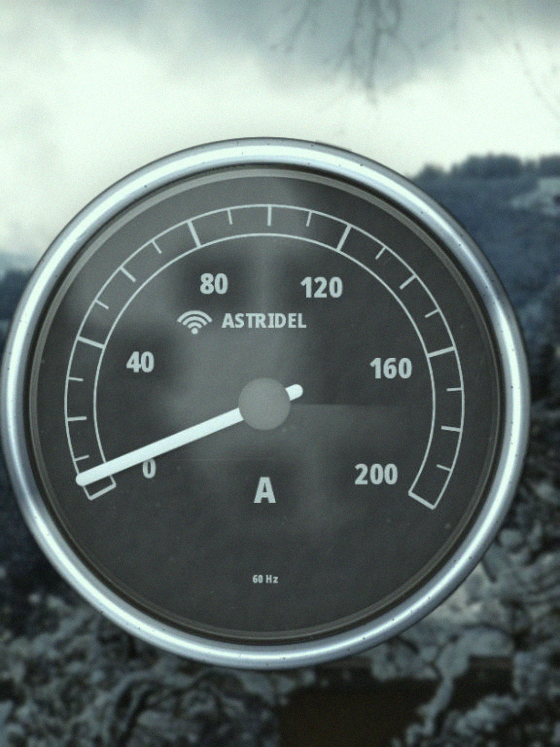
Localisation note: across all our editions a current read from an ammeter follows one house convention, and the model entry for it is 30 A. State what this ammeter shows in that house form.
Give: 5 A
